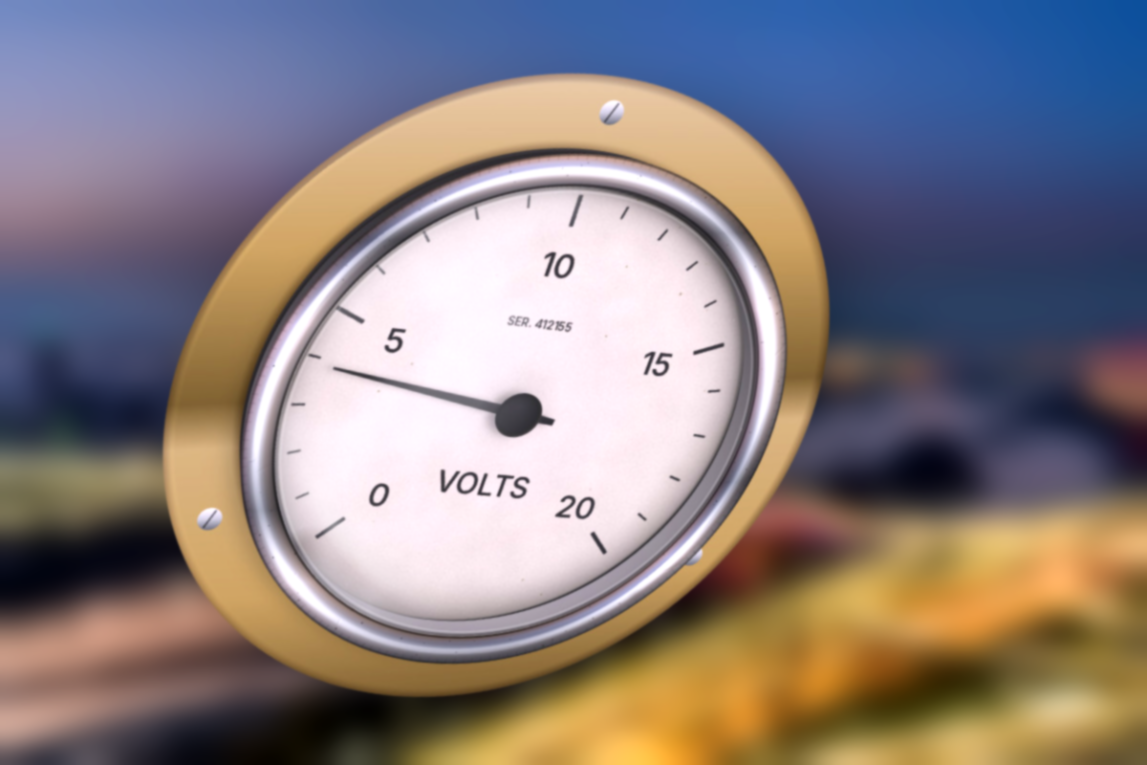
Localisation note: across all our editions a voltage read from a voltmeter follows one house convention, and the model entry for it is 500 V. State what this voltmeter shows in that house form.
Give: 4 V
